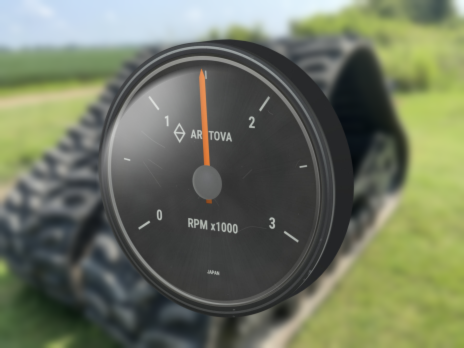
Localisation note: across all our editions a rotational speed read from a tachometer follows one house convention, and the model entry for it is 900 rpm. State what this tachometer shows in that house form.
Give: 1500 rpm
